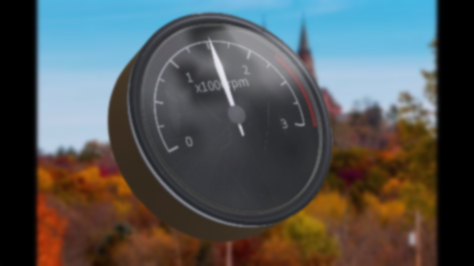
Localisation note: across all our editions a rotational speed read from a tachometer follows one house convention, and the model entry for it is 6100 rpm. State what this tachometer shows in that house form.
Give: 1500 rpm
